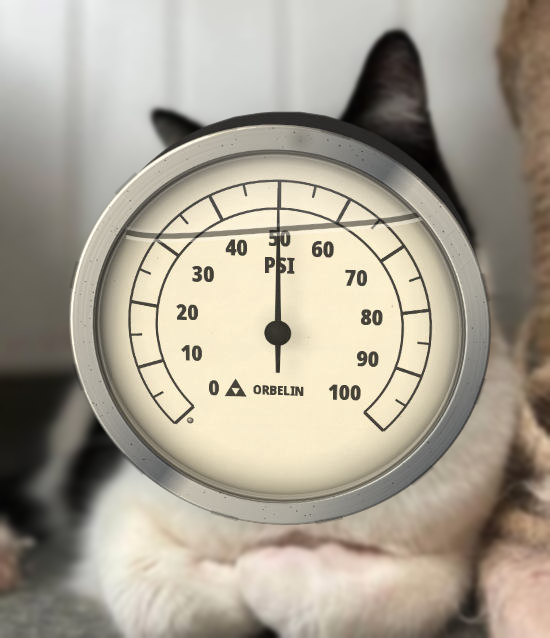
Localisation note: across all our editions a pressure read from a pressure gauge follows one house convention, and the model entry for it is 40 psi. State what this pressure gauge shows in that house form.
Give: 50 psi
